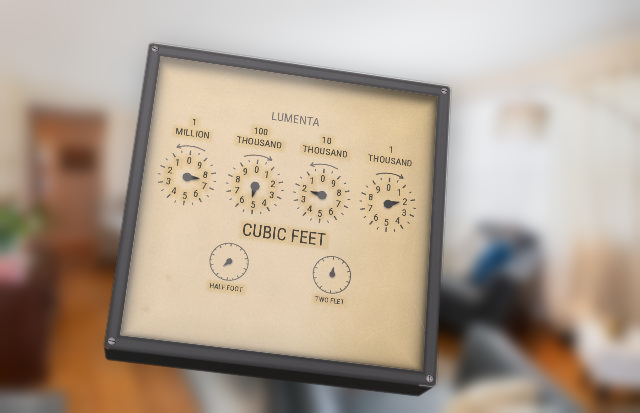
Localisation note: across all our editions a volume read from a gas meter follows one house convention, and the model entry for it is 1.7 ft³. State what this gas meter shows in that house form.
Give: 752200 ft³
